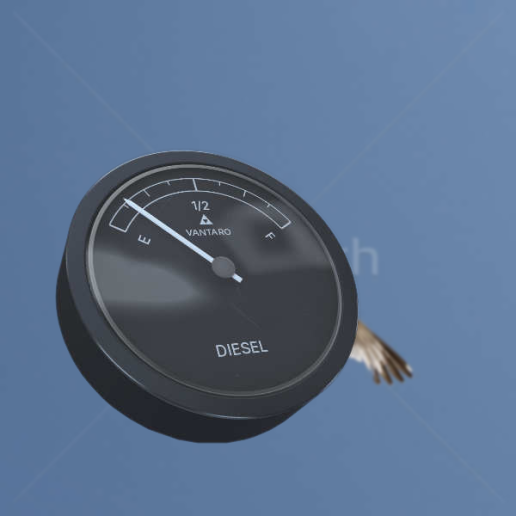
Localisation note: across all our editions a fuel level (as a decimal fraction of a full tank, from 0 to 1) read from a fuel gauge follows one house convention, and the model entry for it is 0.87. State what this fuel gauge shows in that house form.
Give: 0.125
